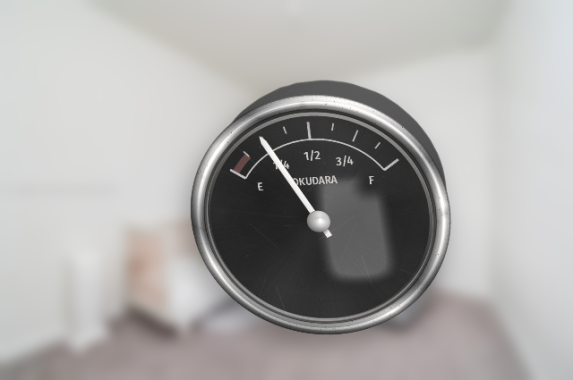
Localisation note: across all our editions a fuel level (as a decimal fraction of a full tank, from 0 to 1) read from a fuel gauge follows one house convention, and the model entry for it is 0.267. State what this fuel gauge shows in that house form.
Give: 0.25
